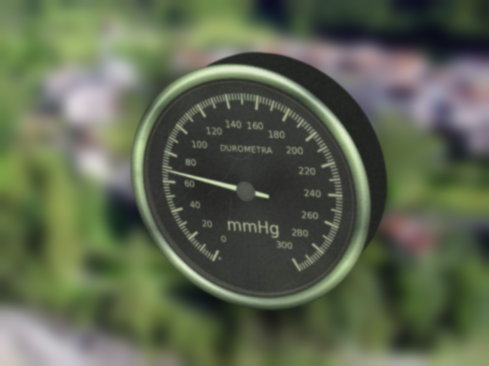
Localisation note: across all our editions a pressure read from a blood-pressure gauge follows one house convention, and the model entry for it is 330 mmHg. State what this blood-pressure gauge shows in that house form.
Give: 70 mmHg
